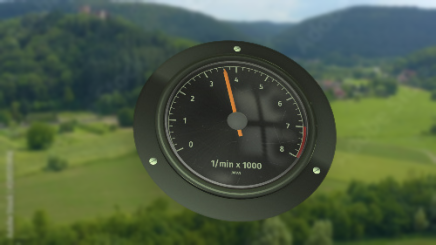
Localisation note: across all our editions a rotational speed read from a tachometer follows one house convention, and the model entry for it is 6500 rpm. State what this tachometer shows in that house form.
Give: 3600 rpm
